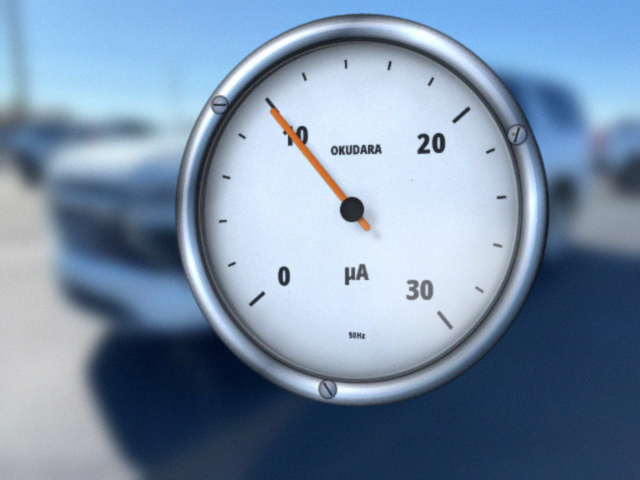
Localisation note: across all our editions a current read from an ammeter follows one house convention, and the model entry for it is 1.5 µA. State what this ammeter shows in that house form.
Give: 10 µA
